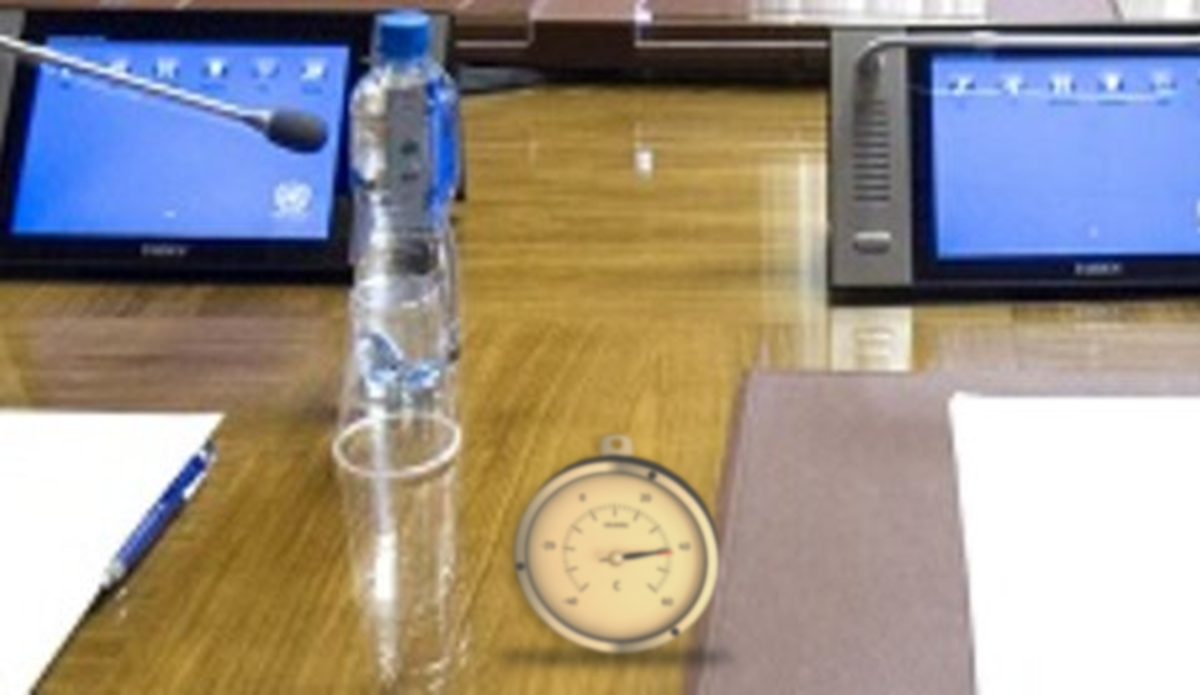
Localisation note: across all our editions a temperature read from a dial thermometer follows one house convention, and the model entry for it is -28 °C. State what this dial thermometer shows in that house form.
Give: 40 °C
